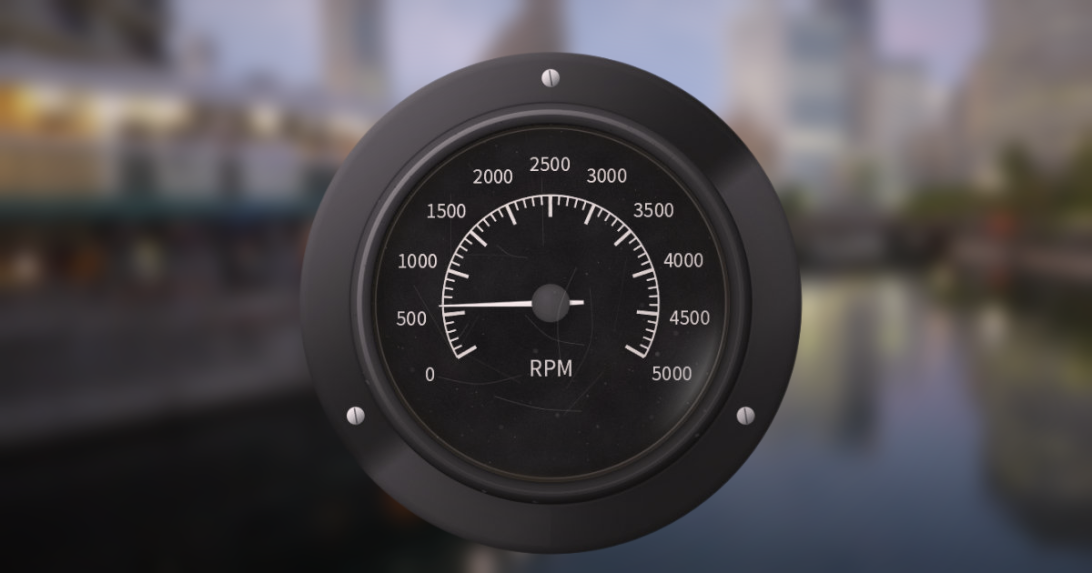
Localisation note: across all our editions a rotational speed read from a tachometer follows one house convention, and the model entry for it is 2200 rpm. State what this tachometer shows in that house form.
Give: 600 rpm
